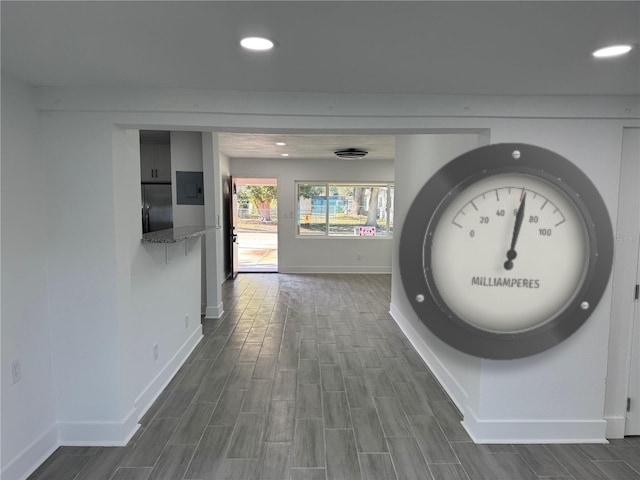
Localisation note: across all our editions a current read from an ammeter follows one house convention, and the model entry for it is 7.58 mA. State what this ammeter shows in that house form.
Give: 60 mA
